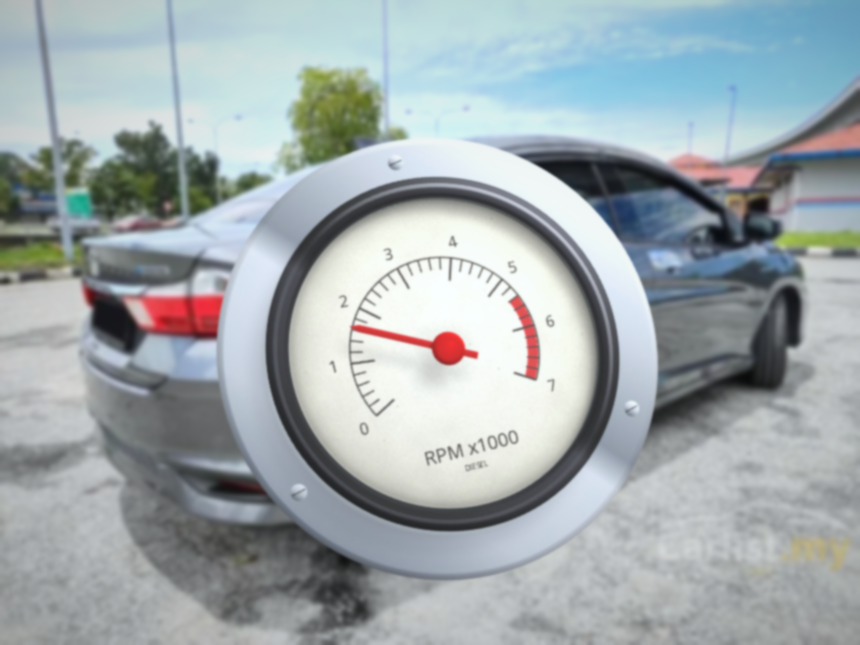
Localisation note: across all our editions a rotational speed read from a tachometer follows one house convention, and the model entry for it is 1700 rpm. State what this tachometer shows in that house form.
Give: 1600 rpm
